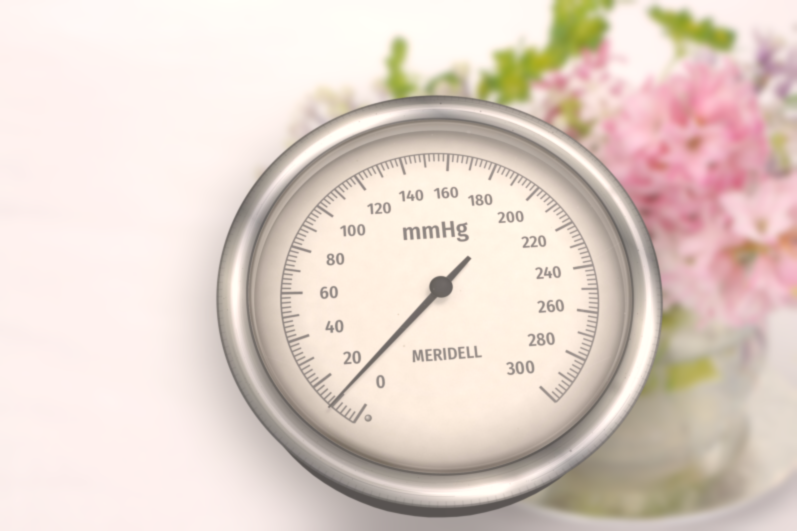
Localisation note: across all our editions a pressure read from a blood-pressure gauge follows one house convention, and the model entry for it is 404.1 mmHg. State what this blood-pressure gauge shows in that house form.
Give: 10 mmHg
